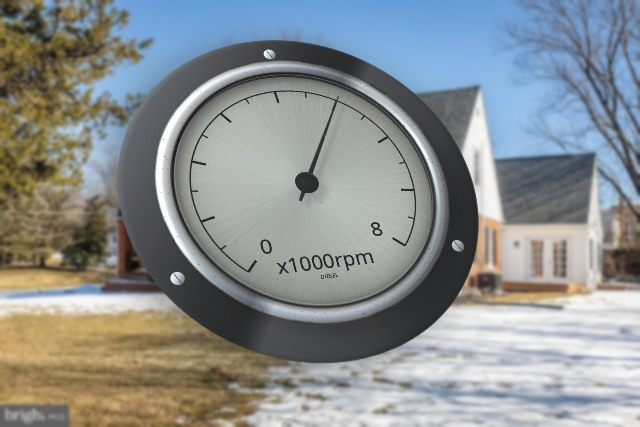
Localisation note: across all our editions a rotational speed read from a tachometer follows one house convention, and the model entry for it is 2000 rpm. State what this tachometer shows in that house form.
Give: 5000 rpm
